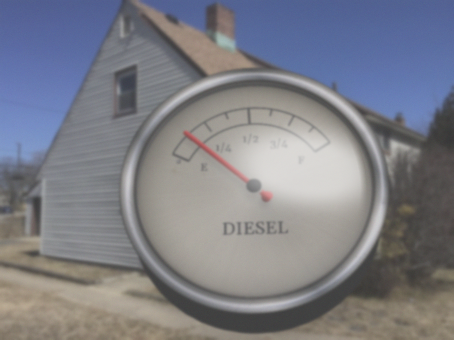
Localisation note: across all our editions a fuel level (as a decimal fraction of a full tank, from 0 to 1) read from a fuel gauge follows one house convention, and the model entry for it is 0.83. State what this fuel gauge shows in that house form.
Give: 0.125
